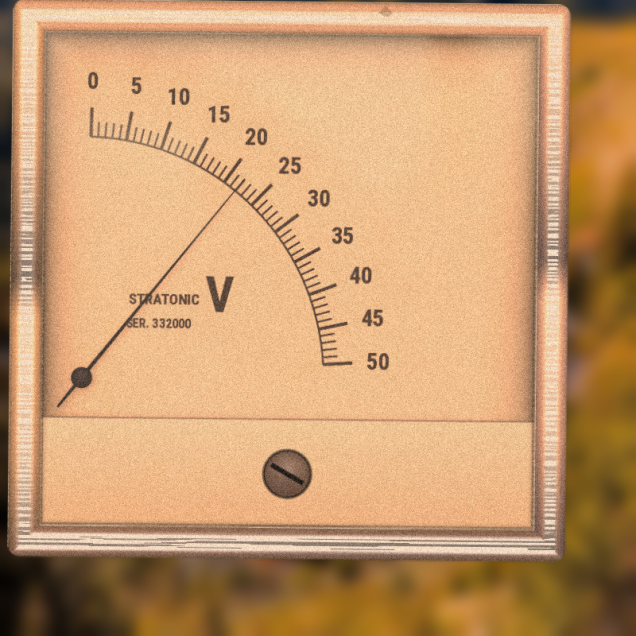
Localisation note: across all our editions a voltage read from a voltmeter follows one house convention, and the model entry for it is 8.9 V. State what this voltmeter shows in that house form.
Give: 22 V
